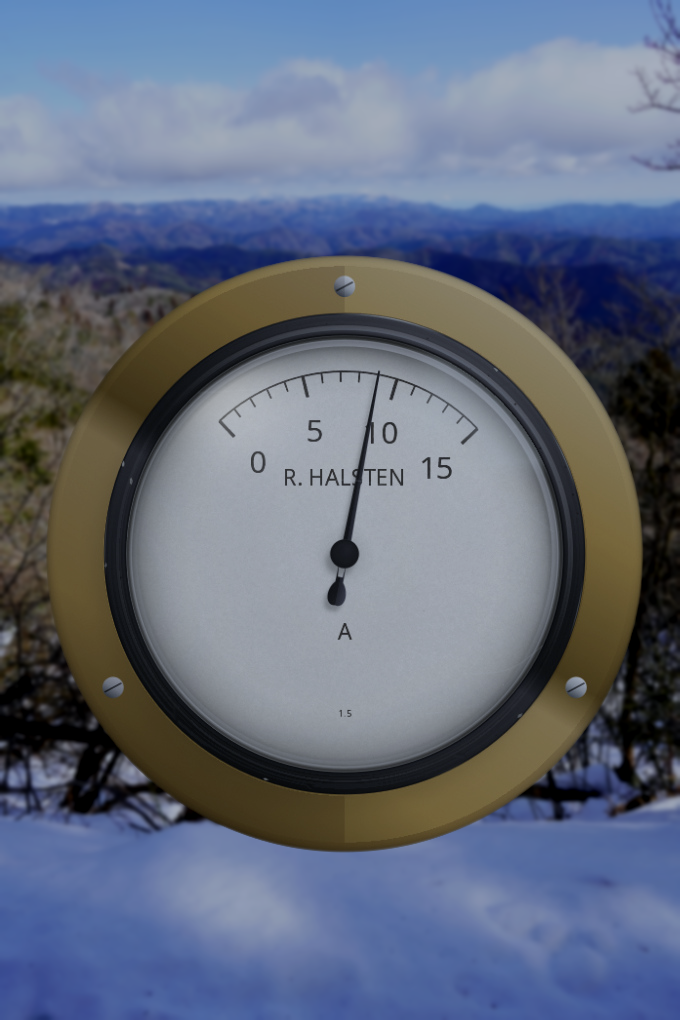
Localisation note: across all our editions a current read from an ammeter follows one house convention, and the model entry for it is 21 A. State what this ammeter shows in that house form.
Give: 9 A
